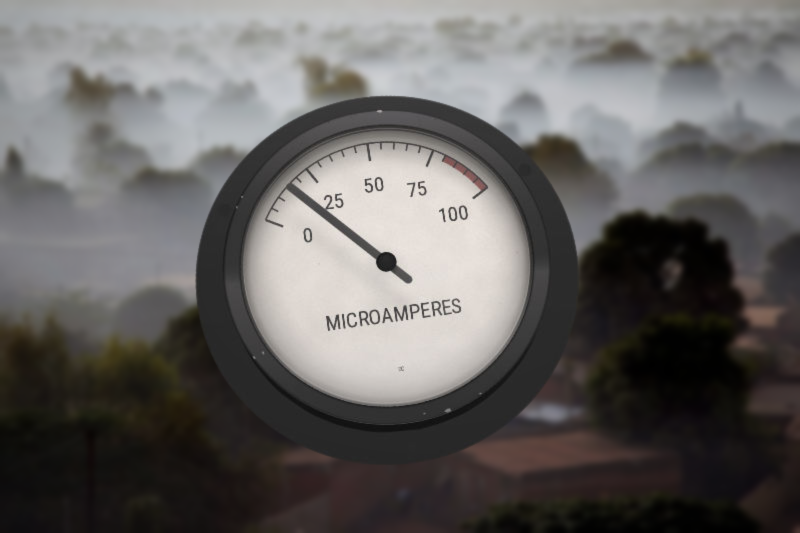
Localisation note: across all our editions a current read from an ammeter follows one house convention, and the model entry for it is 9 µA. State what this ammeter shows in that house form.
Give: 15 µA
